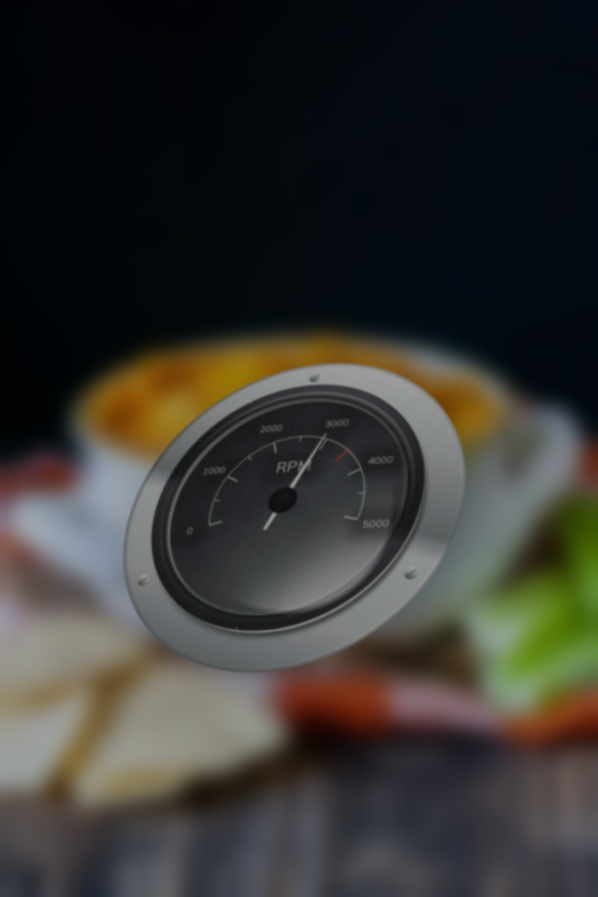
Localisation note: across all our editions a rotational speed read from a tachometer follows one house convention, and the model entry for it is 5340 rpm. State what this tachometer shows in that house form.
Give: 3000 rpm
